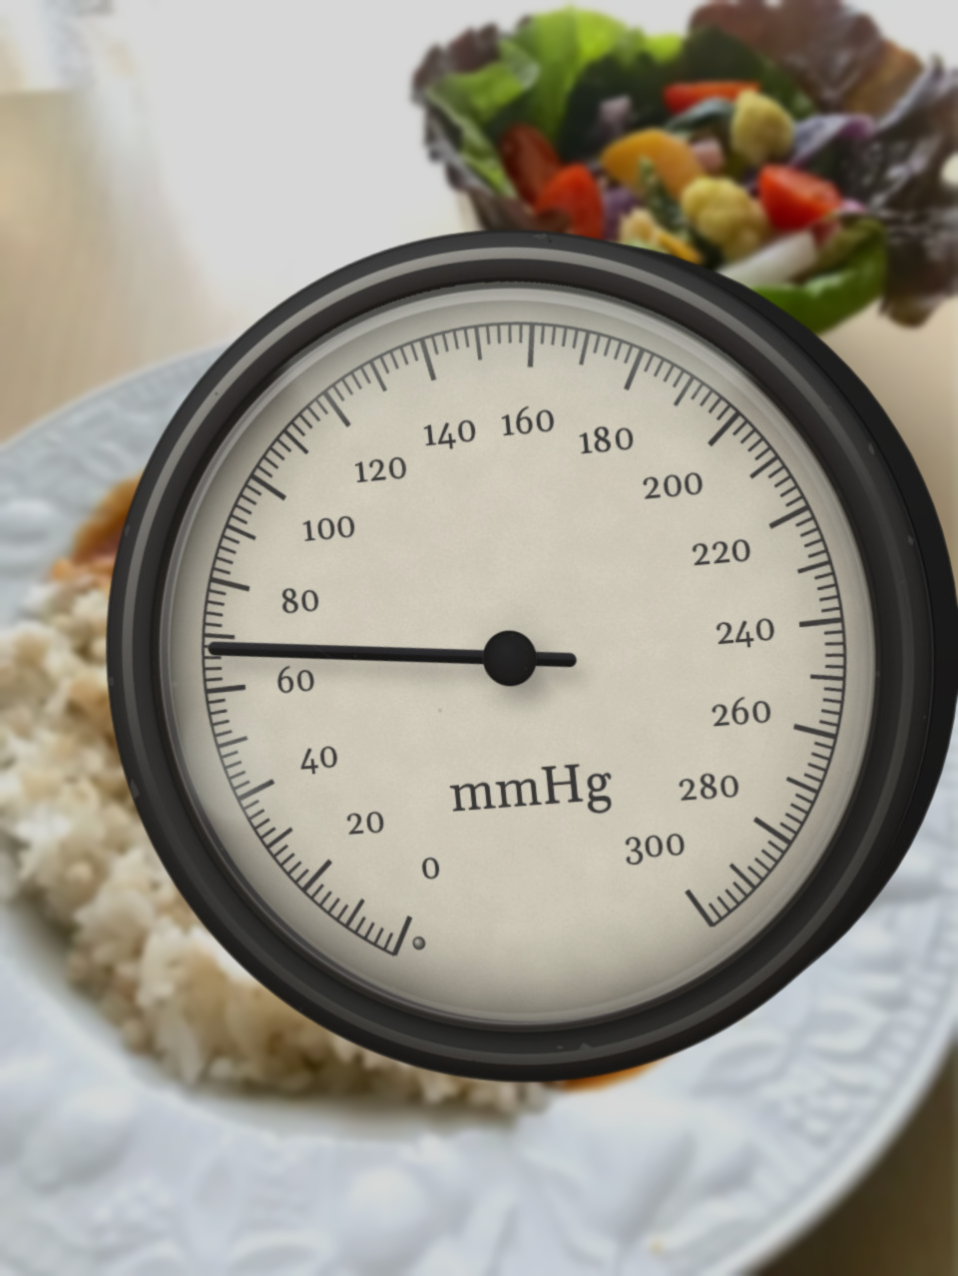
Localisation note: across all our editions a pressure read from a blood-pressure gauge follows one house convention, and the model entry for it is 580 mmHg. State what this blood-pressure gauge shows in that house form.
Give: 68 mmHg
